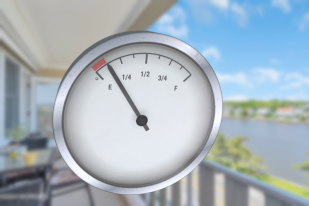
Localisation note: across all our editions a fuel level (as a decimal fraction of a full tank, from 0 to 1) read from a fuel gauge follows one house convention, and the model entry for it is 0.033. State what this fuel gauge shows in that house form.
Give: 0.125
